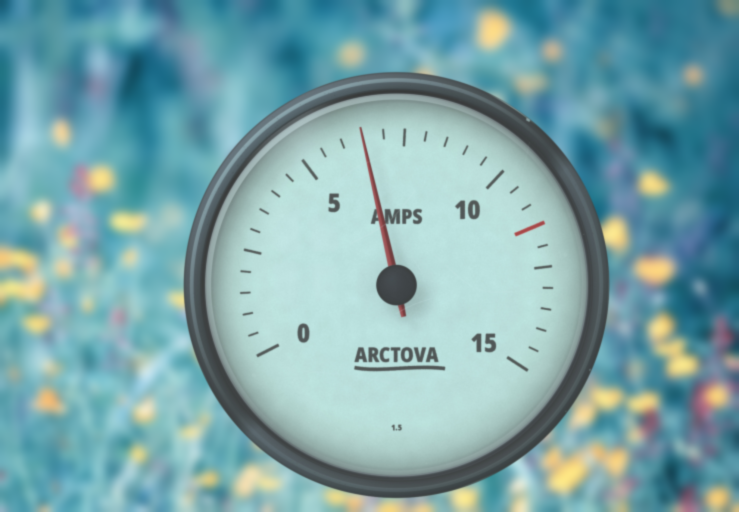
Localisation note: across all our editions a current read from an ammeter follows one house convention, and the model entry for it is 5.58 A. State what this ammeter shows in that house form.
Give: 6.5 A
